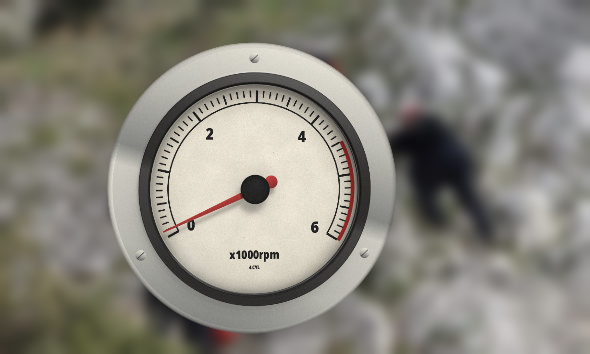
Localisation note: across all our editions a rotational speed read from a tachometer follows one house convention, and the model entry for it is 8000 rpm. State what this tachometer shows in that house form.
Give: 100 rpm
